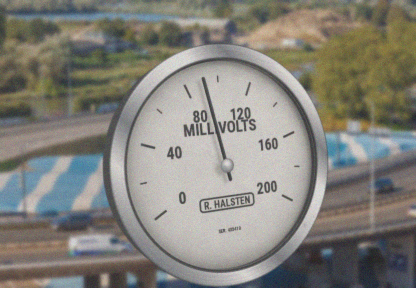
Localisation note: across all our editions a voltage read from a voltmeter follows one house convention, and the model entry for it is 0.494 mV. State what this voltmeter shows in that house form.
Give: 90 mV
